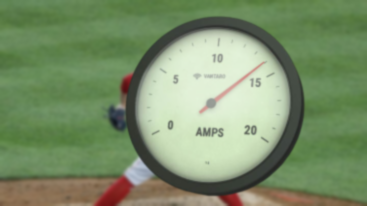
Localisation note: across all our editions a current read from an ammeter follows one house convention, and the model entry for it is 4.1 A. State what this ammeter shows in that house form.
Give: 14 A
